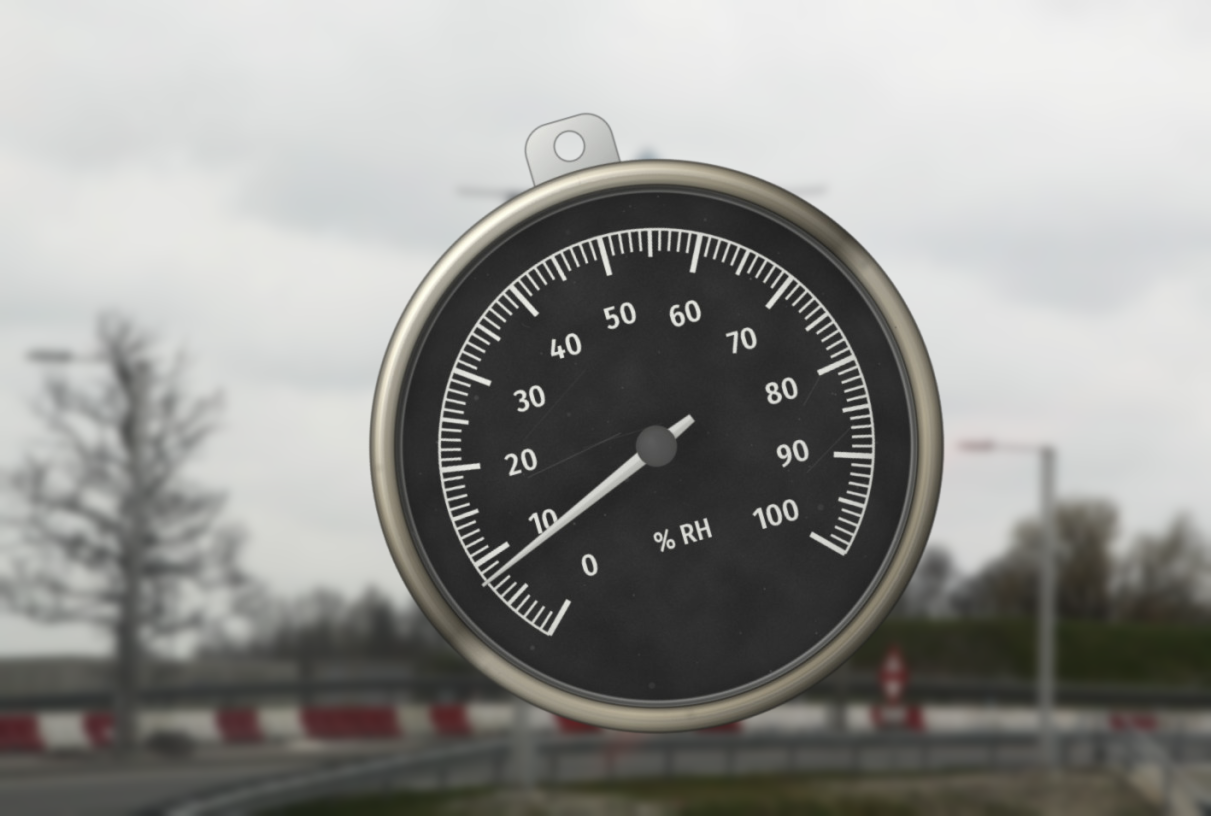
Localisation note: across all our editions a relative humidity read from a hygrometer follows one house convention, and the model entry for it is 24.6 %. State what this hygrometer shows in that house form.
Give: 8 %
